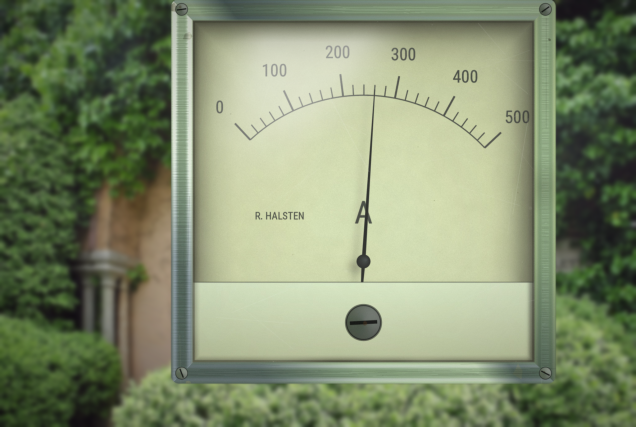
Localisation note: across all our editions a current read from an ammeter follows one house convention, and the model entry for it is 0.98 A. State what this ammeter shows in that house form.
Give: 260 A
